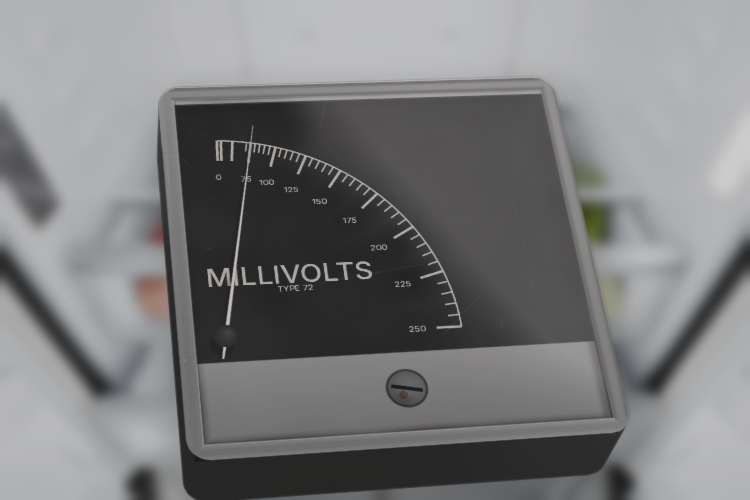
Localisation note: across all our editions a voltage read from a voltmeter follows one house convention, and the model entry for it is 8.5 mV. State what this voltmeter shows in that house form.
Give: 75 mV
